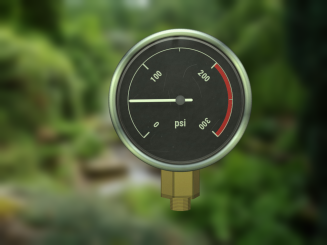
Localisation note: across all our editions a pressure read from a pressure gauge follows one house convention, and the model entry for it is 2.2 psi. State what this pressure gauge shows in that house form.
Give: 50 psi
